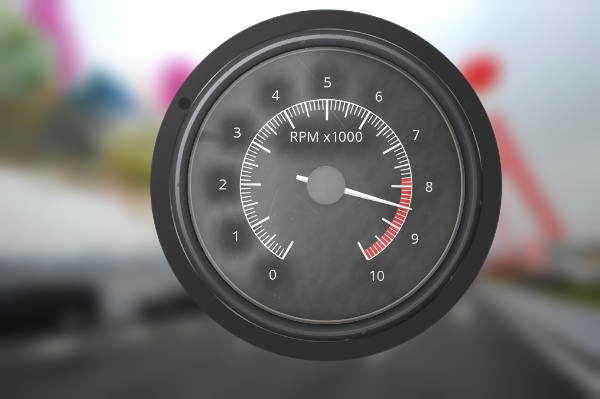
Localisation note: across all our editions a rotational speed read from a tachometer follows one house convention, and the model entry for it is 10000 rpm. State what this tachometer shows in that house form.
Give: 8500 rpm
